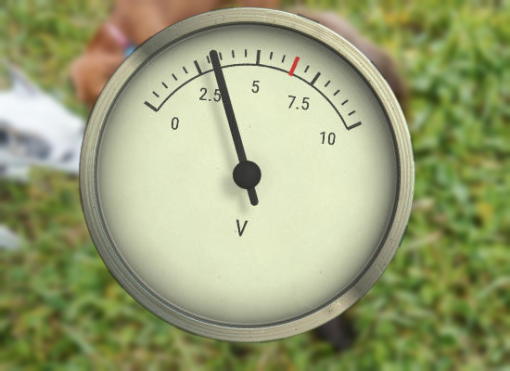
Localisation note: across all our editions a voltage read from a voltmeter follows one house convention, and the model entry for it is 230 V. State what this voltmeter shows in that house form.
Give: 3.25 V
